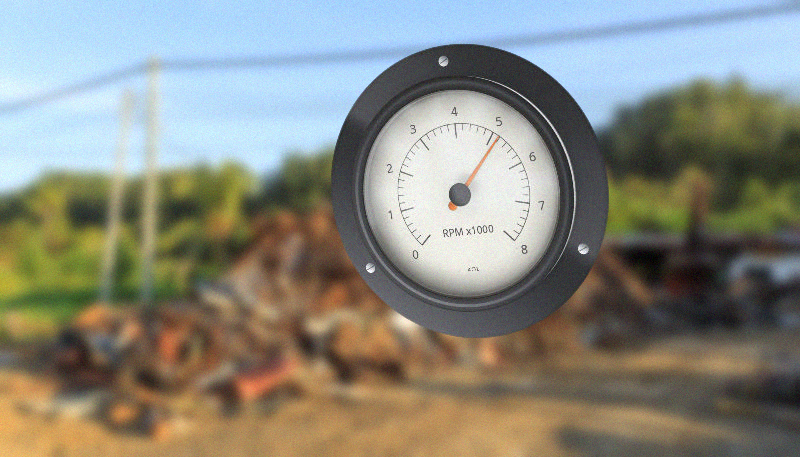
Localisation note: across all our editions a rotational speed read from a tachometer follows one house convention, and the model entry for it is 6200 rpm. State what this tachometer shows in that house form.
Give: 5200 rpm
